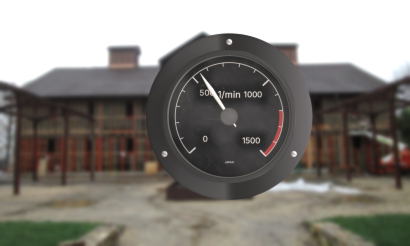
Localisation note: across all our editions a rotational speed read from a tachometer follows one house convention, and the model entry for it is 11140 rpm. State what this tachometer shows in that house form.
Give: 550 rpm
